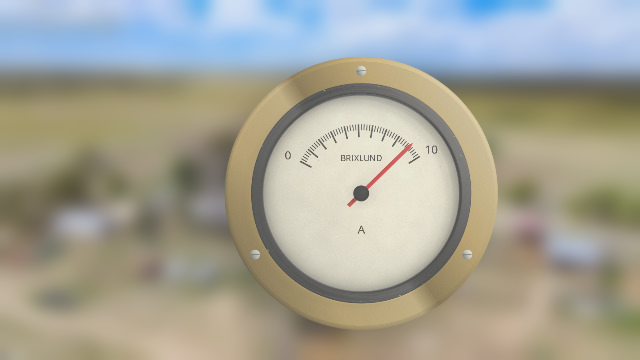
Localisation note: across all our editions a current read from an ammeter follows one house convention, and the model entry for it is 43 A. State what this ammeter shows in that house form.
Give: 9 A
